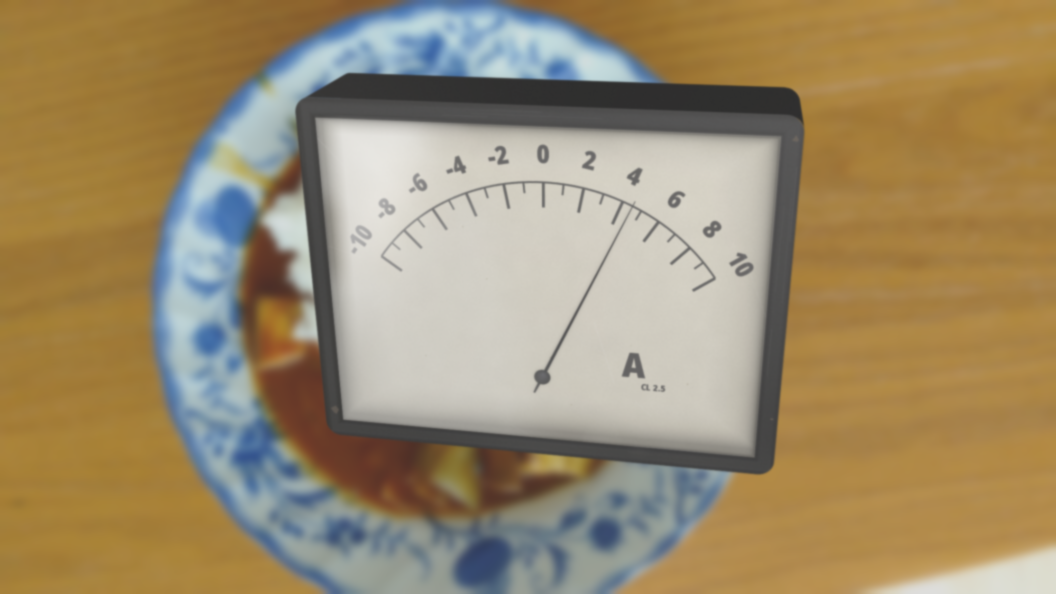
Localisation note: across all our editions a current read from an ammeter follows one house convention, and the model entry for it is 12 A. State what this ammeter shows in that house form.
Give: 4.5 A
